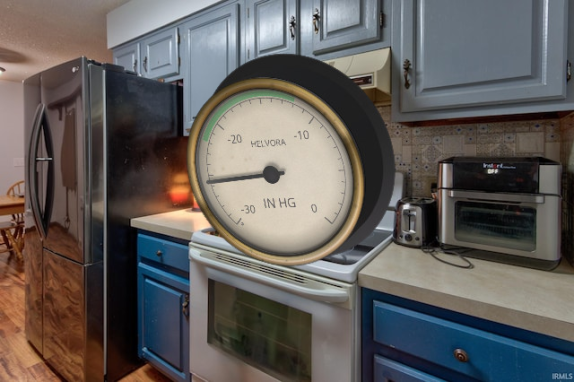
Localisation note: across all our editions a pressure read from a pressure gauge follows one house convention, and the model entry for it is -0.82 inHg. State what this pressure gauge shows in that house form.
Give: -25.5 inHg
